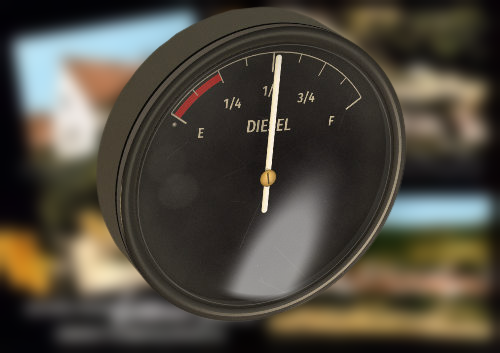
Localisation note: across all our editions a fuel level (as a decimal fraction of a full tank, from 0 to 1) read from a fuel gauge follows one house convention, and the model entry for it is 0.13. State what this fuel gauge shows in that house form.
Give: 0.5
